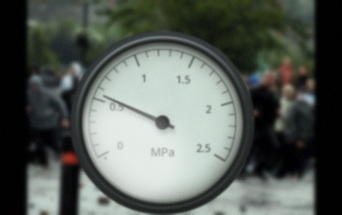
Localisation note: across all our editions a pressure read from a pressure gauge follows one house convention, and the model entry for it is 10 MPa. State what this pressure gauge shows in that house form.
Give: 0.55 MPa
